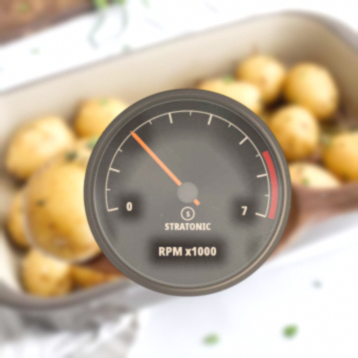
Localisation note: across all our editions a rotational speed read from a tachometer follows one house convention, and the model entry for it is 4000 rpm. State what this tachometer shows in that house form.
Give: 2000 rpm
